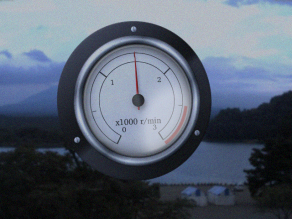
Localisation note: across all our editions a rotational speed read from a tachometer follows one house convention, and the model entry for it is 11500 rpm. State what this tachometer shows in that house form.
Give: 1500 rpm
